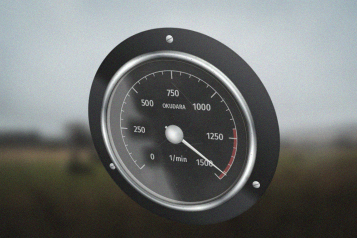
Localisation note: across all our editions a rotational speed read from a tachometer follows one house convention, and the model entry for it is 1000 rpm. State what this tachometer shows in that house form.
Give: 1450 rpm
